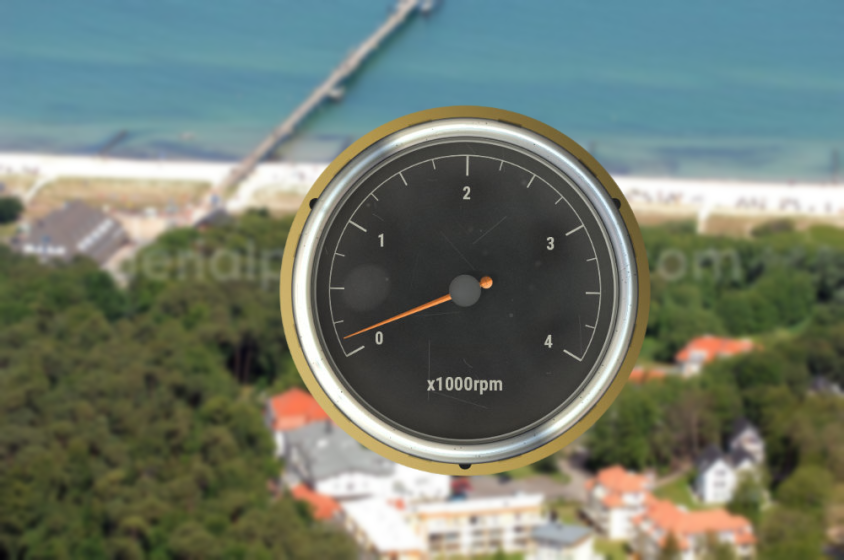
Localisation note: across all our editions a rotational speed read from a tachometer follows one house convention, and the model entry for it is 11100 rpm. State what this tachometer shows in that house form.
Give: 125 rpm
